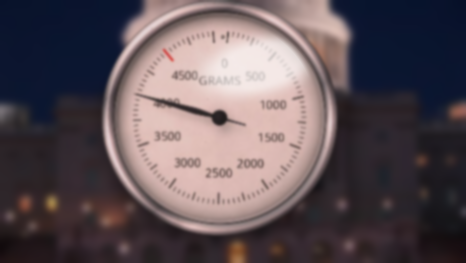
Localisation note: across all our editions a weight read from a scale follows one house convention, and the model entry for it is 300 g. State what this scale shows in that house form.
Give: 4000 g
